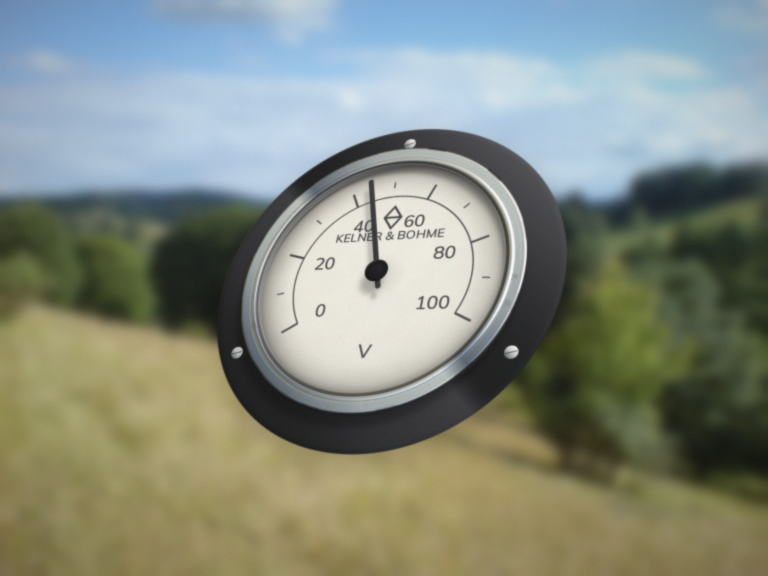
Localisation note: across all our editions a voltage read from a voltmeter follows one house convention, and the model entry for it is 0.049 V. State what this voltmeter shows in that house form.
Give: 45 V
